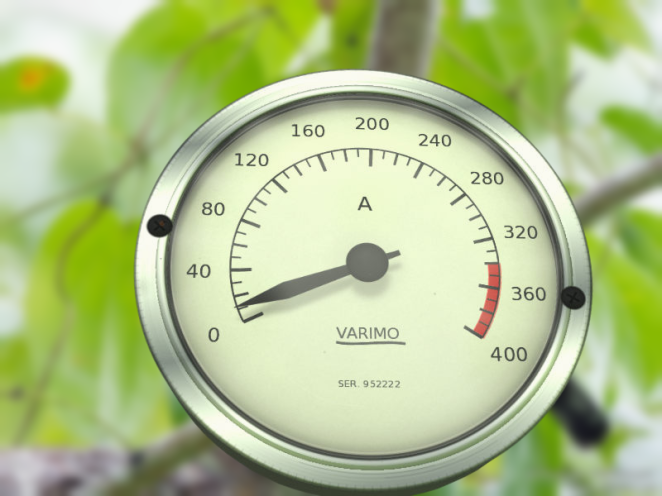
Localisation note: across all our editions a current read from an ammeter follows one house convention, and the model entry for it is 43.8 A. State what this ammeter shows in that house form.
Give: 10 A
